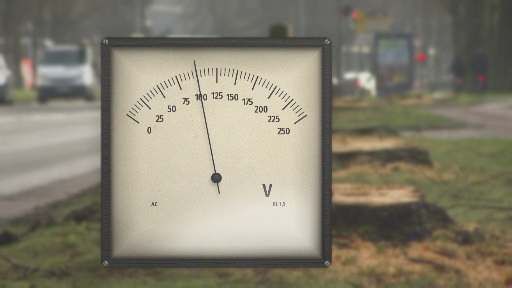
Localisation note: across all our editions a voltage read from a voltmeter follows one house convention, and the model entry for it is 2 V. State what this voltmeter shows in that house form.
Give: 100 V
